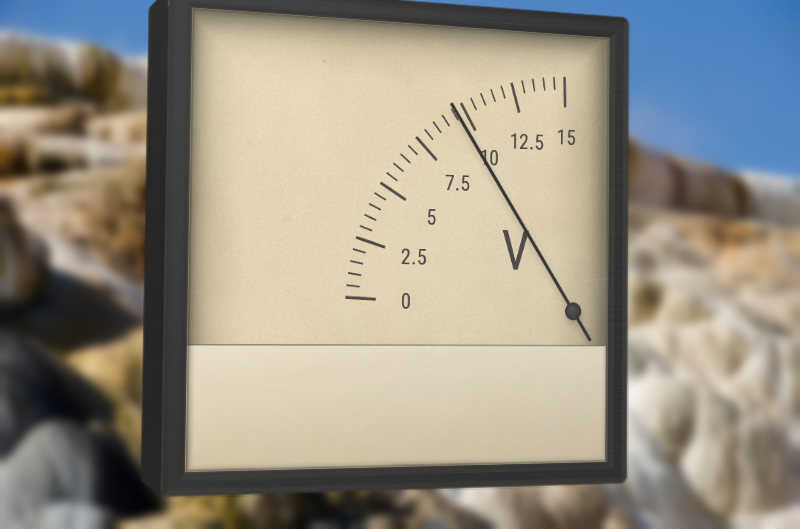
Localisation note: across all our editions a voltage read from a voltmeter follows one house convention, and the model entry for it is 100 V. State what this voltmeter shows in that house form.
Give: 9.5 V
